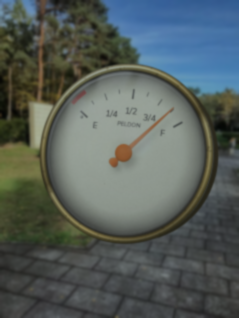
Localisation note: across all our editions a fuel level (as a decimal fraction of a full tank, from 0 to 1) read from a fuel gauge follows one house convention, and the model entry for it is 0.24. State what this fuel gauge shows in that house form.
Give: 0.875
